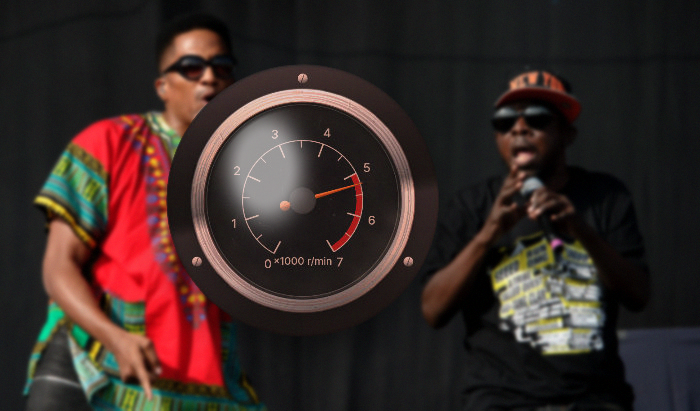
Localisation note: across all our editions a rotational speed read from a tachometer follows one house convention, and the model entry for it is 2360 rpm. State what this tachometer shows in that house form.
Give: 5250 rpm
